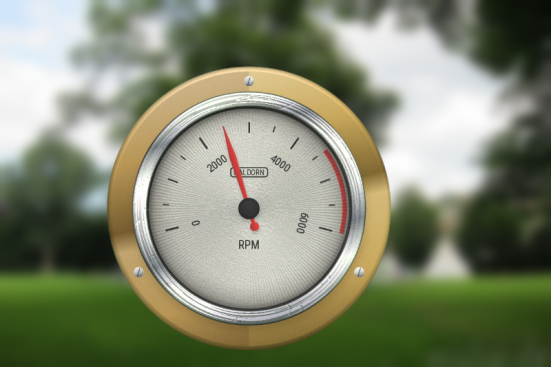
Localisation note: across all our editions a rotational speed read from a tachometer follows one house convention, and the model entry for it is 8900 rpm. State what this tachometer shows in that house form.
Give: 2500 rpm
